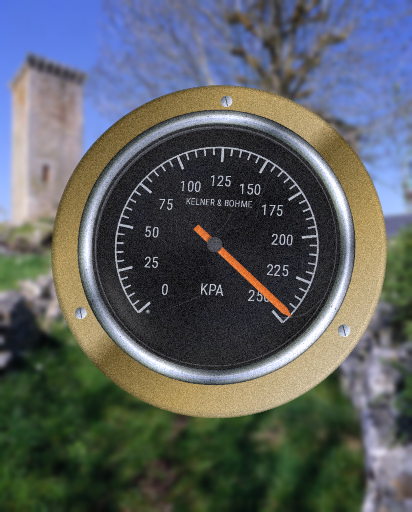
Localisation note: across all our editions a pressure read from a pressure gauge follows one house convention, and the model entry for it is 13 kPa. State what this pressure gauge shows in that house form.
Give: 245 kPa
